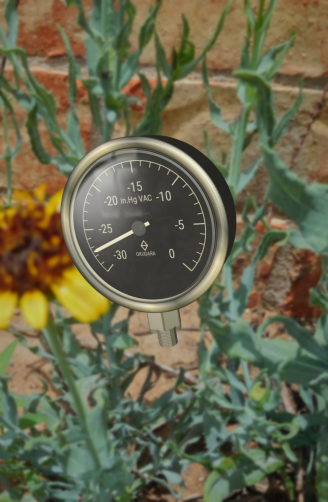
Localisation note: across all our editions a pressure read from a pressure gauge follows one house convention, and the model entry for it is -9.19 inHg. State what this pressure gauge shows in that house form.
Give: -27.5 inHg
